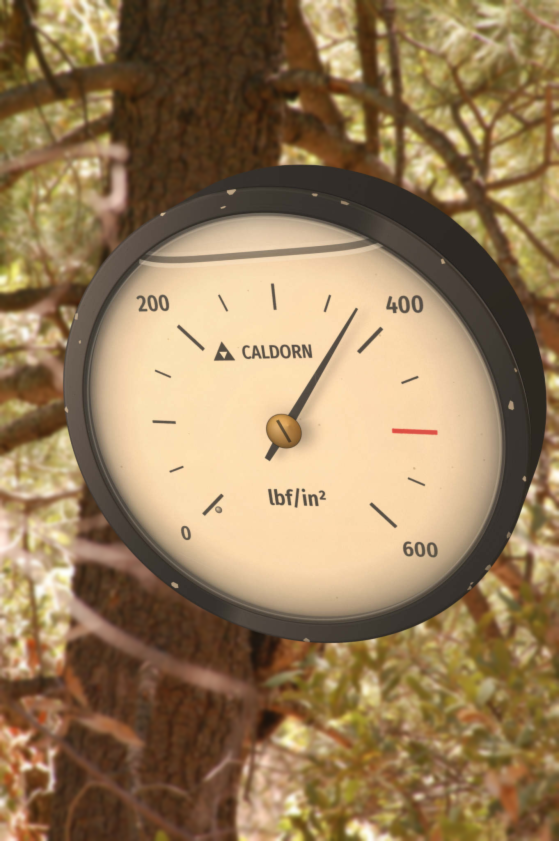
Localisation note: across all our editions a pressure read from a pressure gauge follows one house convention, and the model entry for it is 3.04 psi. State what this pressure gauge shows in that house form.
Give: 375 psi
